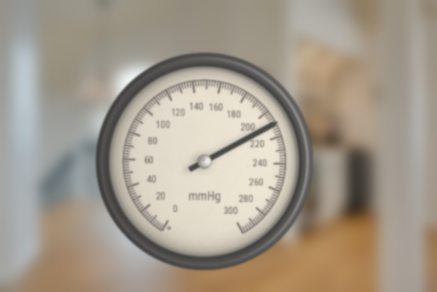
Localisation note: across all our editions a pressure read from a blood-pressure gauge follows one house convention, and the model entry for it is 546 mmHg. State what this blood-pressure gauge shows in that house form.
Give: 210 mmHg
